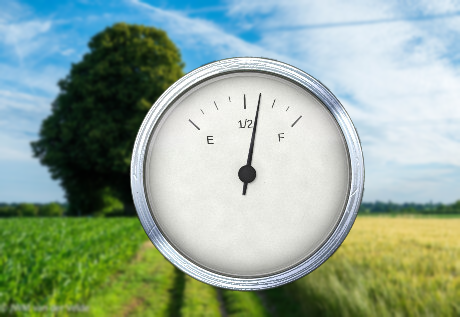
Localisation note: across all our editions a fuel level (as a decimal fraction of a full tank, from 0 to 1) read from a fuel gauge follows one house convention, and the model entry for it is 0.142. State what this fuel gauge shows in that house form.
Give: 0.625
